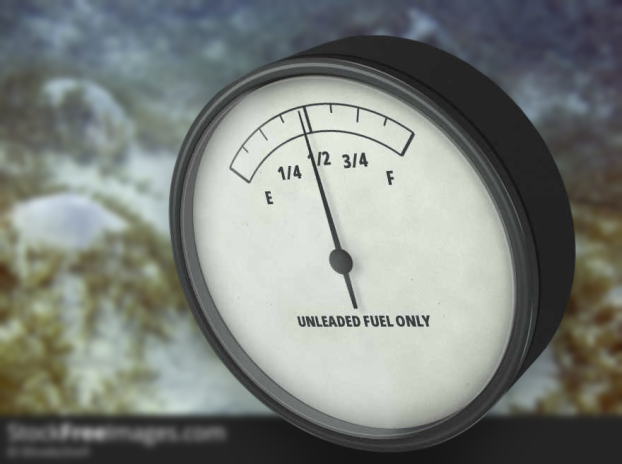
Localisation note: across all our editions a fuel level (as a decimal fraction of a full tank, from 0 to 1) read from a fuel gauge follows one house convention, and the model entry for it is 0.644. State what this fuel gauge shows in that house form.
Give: 0.5
